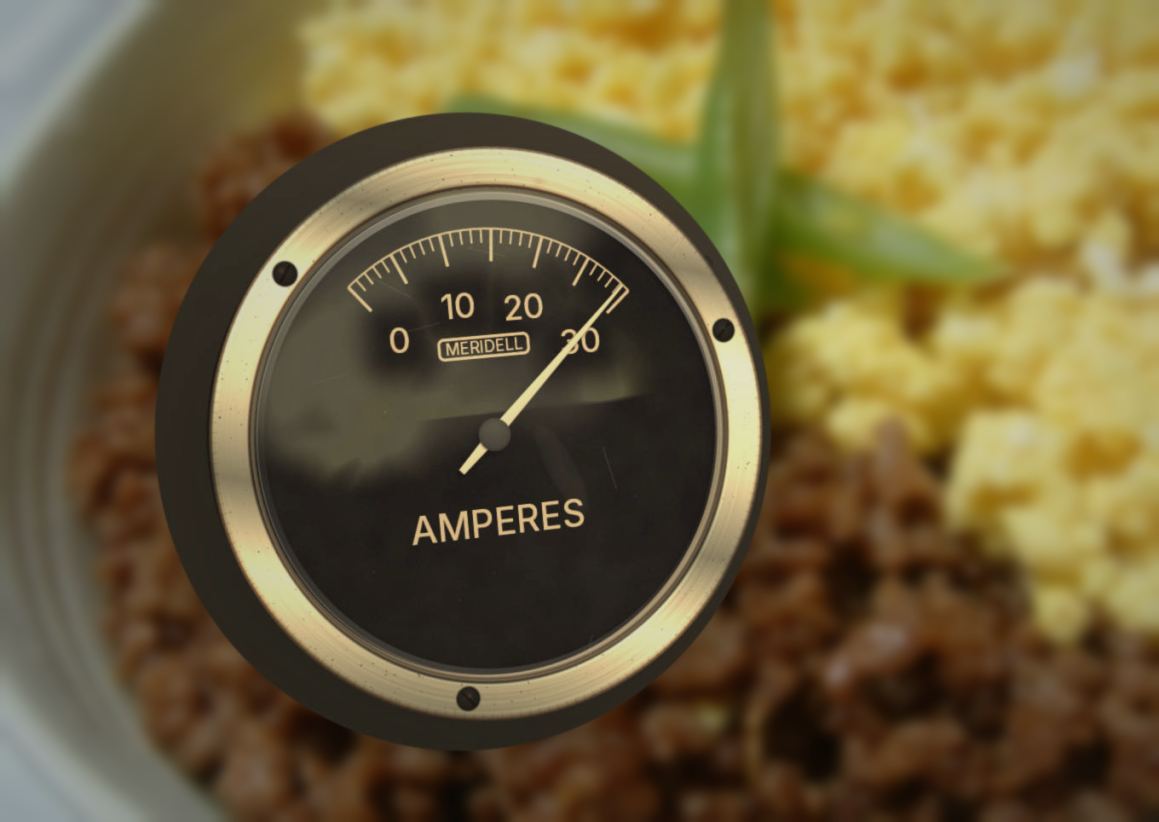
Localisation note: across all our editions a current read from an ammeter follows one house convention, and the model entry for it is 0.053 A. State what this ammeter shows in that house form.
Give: 29 A
